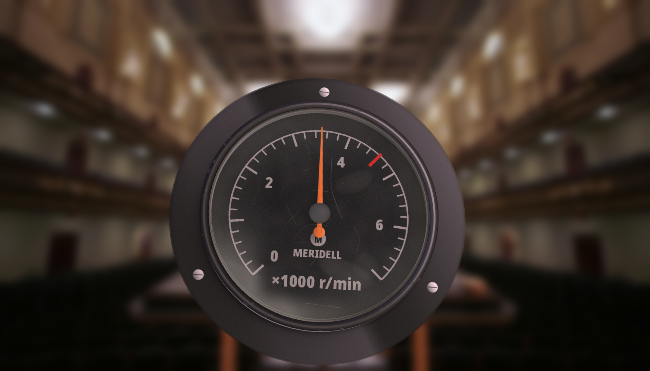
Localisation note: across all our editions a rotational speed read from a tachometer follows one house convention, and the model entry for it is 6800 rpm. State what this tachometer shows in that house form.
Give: 3500 rpm
